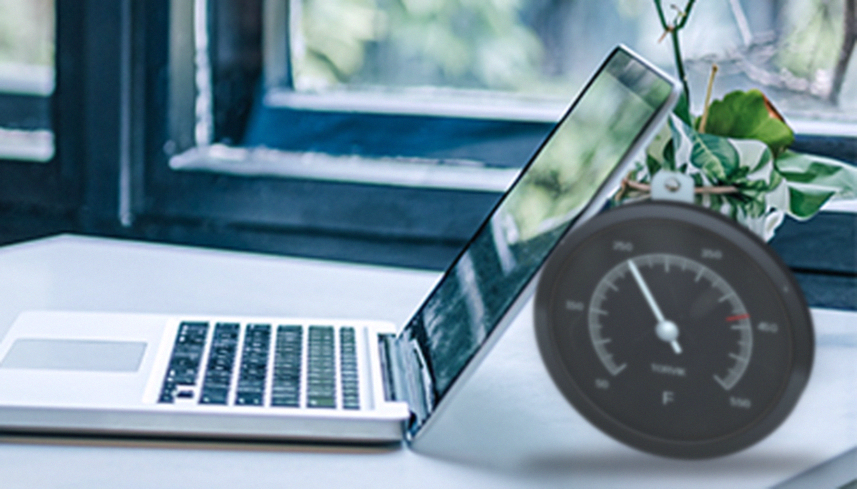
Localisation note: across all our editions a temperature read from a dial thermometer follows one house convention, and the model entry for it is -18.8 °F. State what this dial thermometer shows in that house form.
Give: 250 °F
